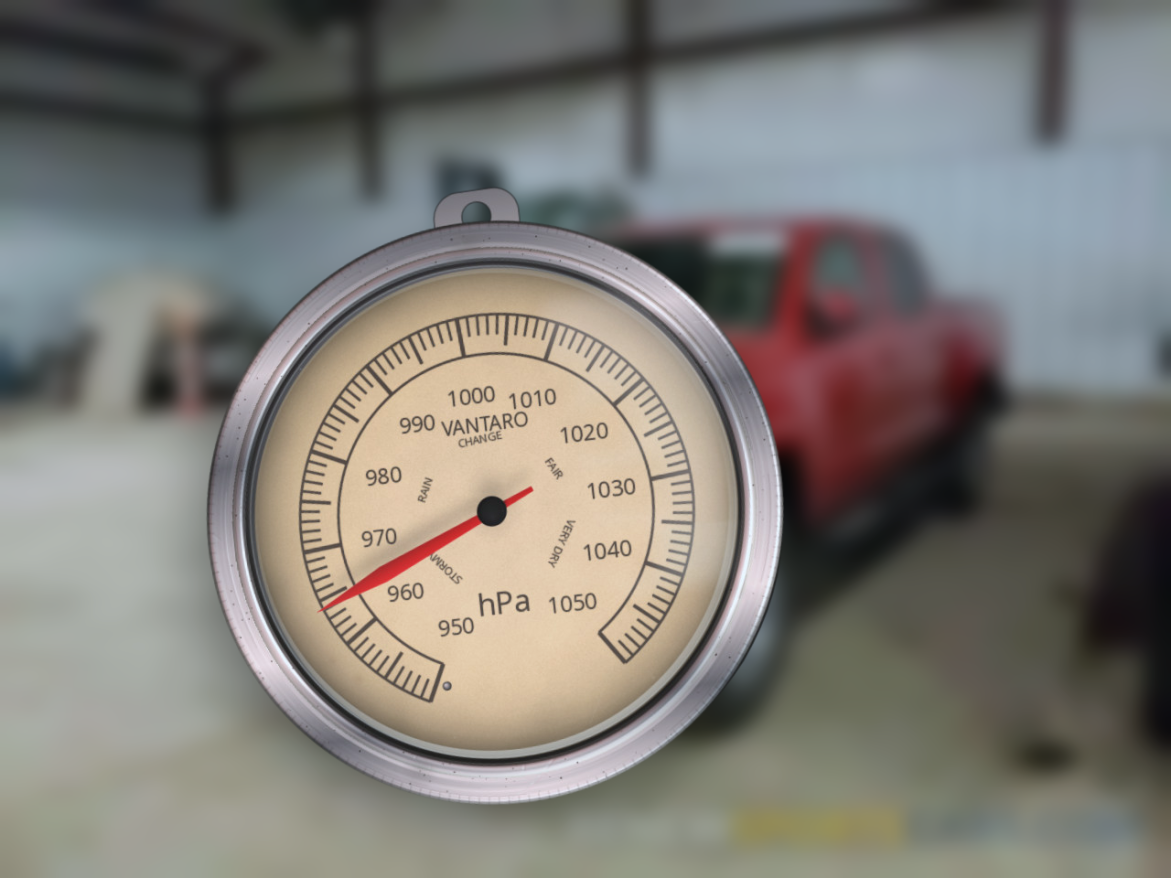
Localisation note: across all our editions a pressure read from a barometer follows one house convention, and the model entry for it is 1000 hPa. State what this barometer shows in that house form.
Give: 964 hPa
